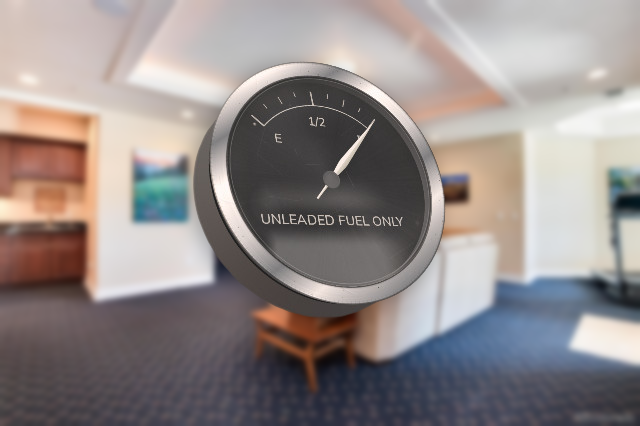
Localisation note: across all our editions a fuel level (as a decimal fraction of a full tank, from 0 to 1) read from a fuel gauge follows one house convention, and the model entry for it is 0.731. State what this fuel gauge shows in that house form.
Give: 1
